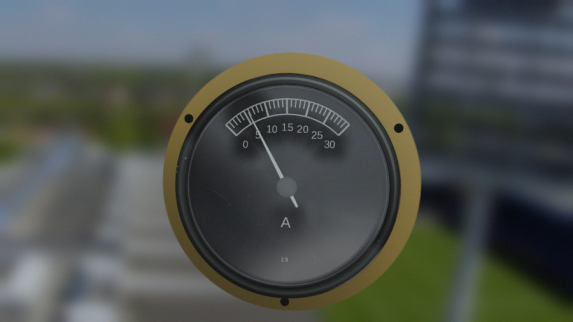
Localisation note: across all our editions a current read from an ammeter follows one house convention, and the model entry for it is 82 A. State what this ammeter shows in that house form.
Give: 6 A
